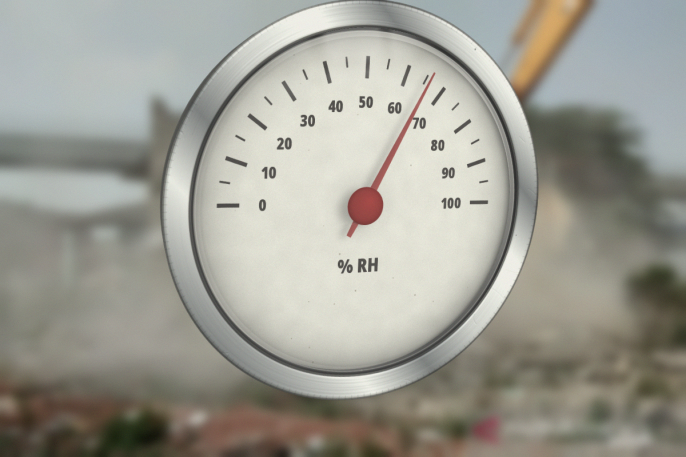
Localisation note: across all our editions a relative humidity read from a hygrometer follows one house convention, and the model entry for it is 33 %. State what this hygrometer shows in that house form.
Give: 65 %
